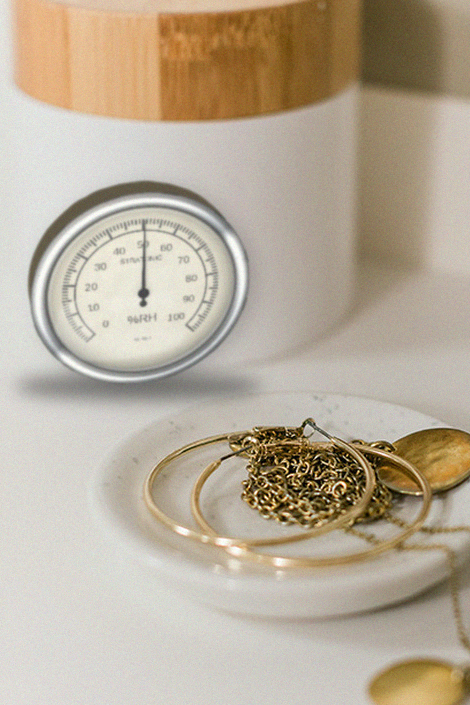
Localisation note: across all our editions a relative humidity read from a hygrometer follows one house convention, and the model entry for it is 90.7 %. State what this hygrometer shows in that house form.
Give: 50 %
